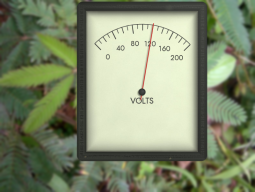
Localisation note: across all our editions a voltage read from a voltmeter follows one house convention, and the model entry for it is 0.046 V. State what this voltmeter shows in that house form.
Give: 120 V
